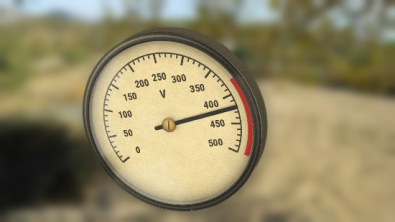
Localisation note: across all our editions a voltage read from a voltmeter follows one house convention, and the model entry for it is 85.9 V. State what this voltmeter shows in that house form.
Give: 420 V
